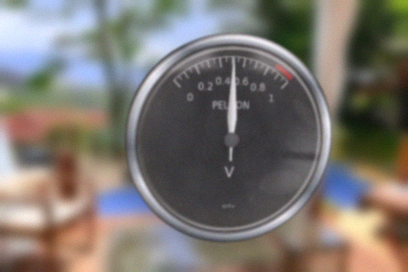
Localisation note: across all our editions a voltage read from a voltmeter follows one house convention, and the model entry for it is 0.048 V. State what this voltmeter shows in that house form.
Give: 0.5 V
